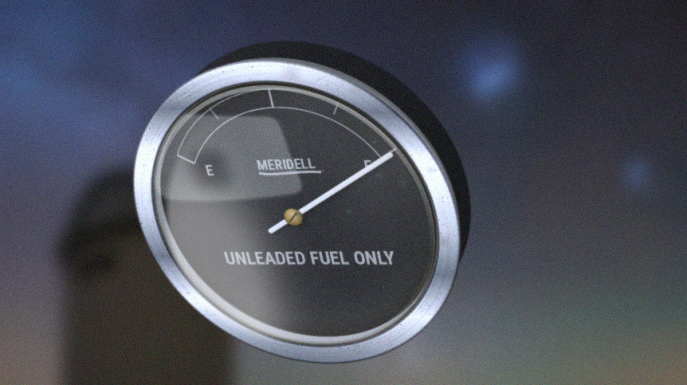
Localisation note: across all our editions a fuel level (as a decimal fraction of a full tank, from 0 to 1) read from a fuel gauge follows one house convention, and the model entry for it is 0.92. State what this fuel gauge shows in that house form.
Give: 1
